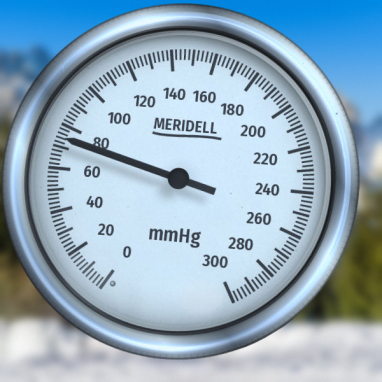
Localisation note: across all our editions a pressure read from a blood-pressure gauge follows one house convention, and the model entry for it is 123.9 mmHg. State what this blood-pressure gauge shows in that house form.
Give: 74 mmHg
